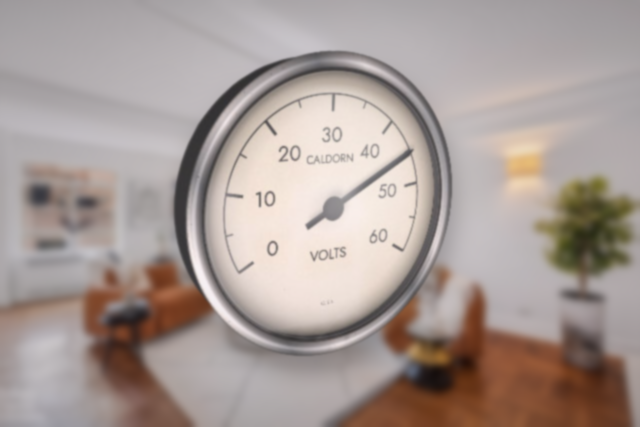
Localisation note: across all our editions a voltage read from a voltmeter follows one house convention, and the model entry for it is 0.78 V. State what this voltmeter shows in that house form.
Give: 45 V
